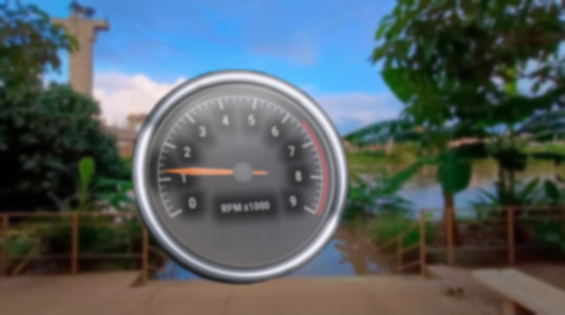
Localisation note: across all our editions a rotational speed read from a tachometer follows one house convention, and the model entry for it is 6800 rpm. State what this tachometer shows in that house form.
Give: 1200 rpm
